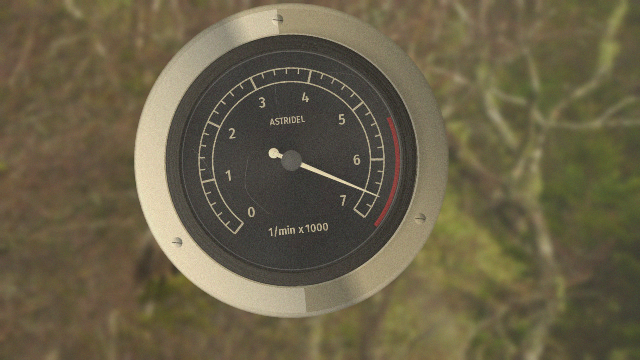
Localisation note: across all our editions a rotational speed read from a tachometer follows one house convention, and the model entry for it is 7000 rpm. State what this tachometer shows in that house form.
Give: 6600 rpm
